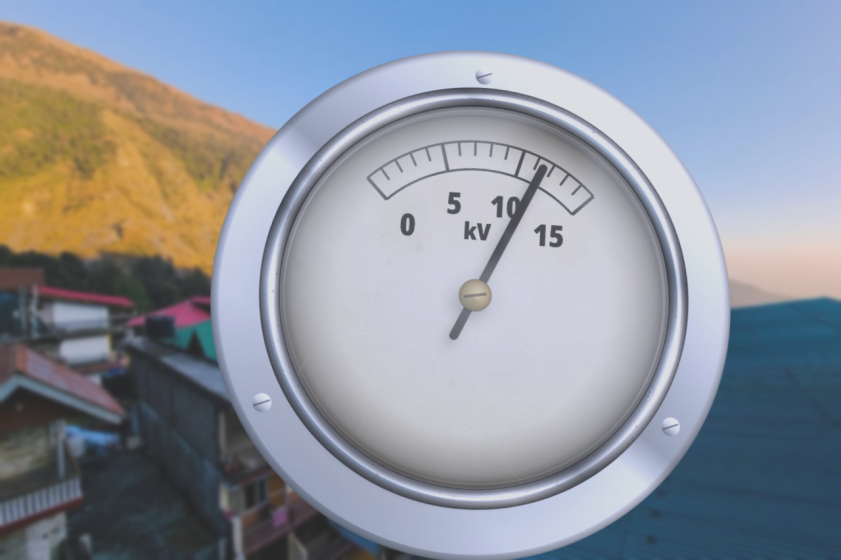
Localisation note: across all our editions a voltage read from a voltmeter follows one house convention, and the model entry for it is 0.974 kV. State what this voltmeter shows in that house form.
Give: 11.5 kV
